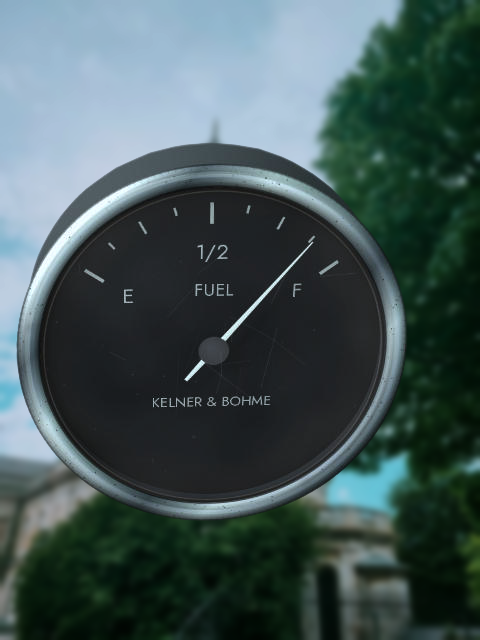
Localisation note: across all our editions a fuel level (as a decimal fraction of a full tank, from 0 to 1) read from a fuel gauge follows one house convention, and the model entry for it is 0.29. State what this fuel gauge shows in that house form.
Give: 0.875
